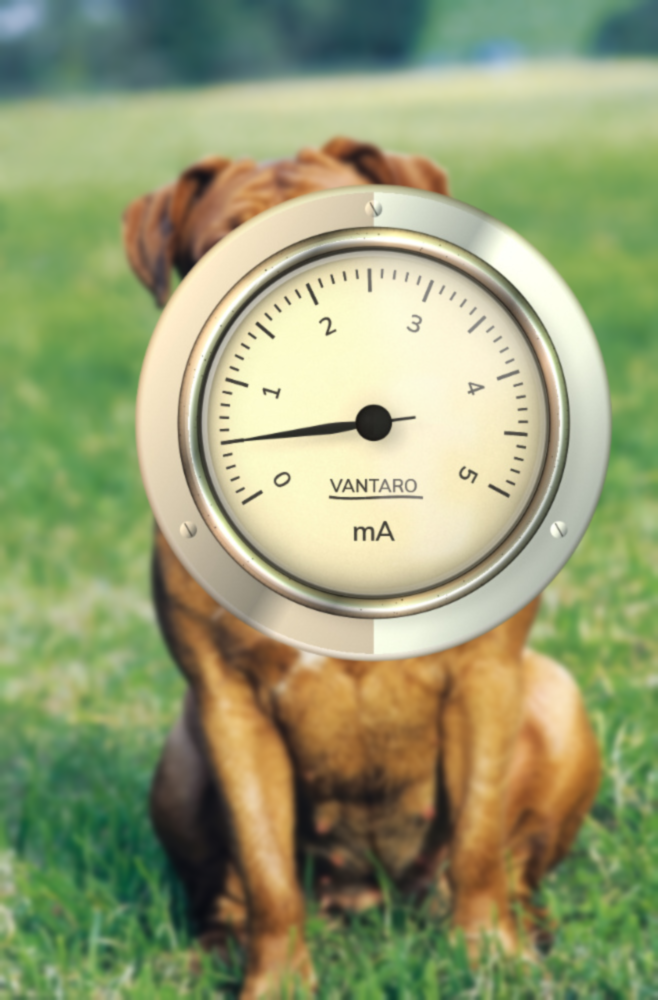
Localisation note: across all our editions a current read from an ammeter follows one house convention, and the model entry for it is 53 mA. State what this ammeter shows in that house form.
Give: 0.5 mA
